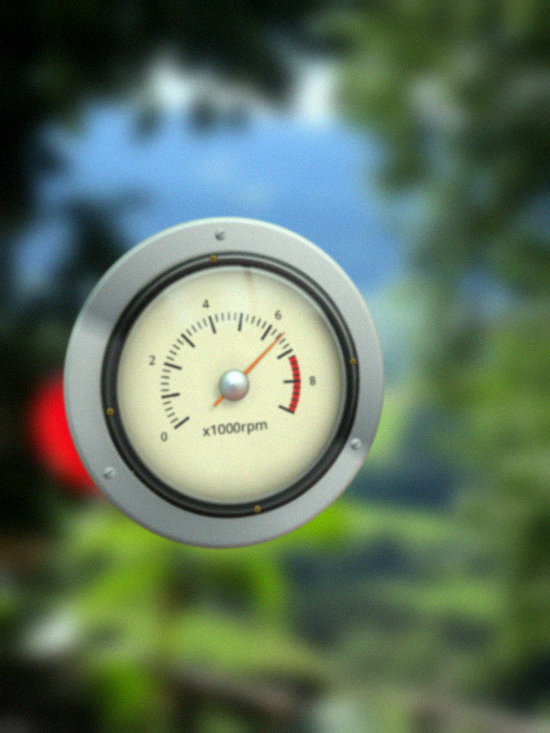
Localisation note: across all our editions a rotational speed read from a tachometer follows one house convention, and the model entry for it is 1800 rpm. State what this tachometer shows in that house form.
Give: 6400 rpm
